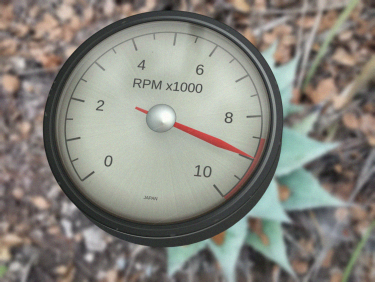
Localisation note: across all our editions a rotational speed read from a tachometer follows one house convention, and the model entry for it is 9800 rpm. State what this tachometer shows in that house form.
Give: 9000 rpm
